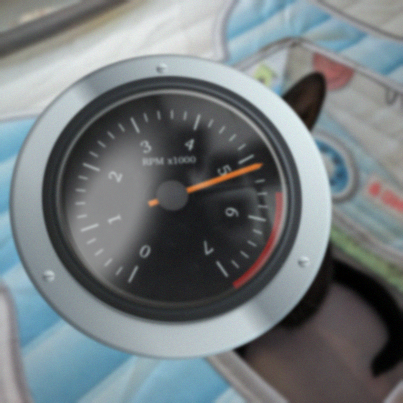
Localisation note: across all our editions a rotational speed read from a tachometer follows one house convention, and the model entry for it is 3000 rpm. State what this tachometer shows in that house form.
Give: 5200 rpm
